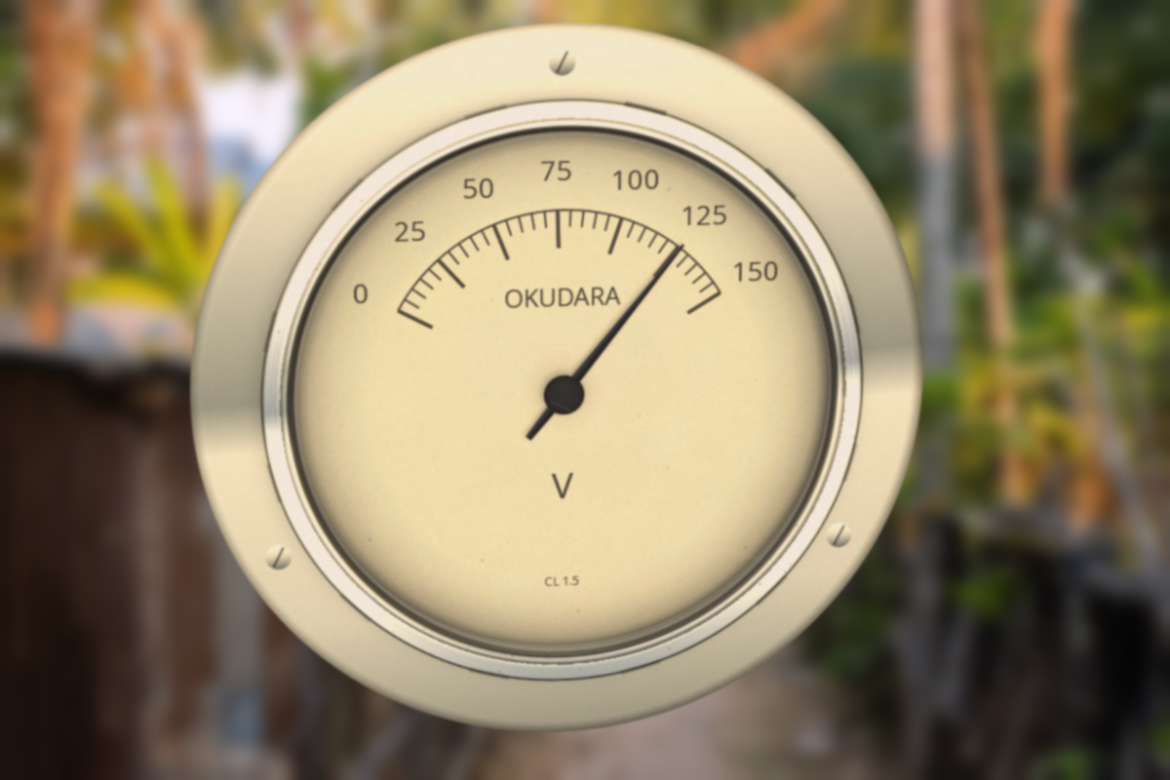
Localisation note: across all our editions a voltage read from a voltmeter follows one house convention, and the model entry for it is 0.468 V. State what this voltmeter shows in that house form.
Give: 125 V
